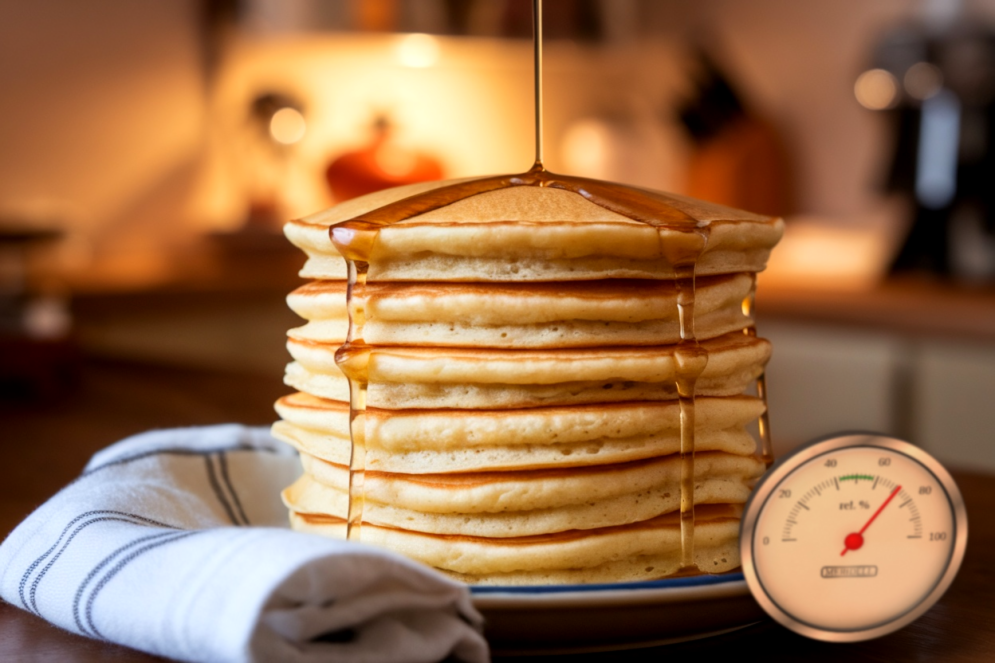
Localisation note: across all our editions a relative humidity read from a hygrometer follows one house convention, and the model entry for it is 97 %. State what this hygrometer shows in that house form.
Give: 70 %
